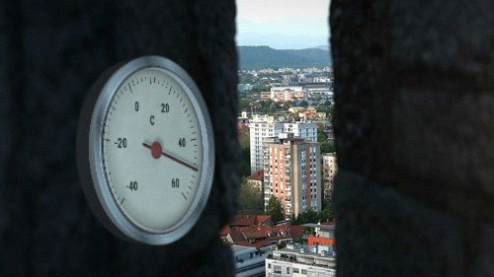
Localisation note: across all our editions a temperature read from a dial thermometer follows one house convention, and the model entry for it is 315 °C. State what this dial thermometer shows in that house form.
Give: 50 °C
